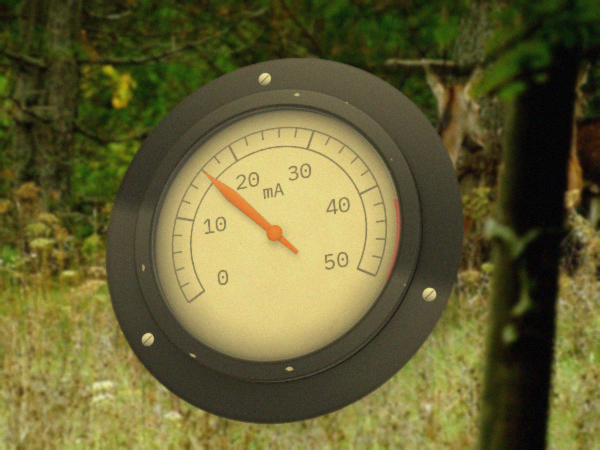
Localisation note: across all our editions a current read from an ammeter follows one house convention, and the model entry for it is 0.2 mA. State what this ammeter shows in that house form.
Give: 16 mA
